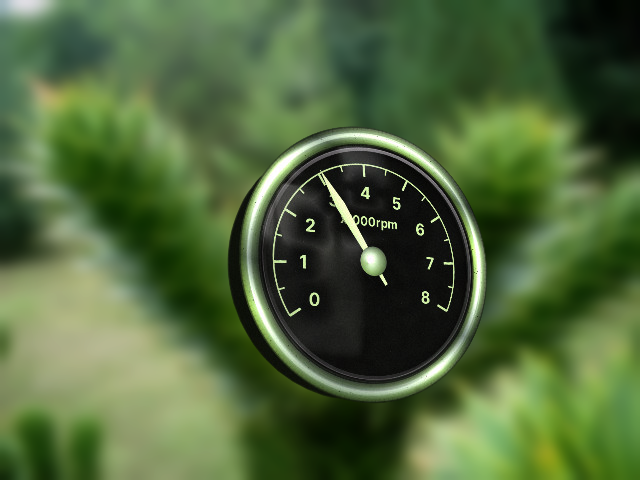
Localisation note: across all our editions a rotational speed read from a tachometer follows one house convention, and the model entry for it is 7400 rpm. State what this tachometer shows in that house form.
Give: 3000 rpm
